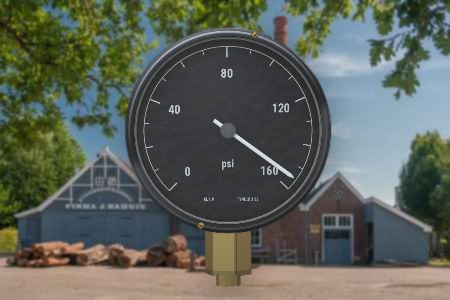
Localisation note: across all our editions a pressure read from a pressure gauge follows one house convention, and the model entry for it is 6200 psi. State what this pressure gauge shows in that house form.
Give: 155 psi
